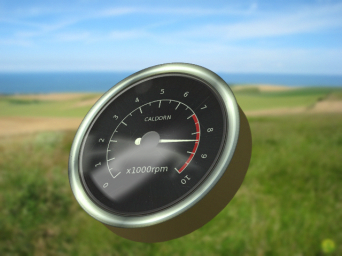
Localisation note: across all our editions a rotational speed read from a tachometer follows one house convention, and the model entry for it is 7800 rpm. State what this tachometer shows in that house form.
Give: 8500 rpm
